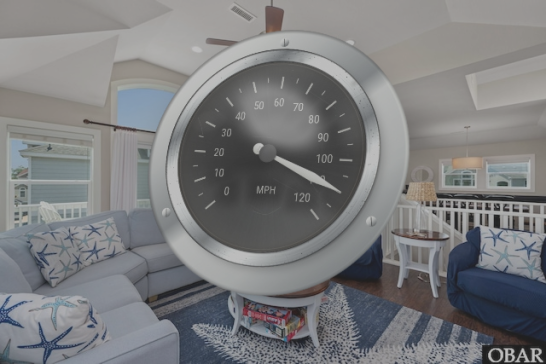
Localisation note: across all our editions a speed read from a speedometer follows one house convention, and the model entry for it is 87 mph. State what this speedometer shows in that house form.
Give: 110 mph
